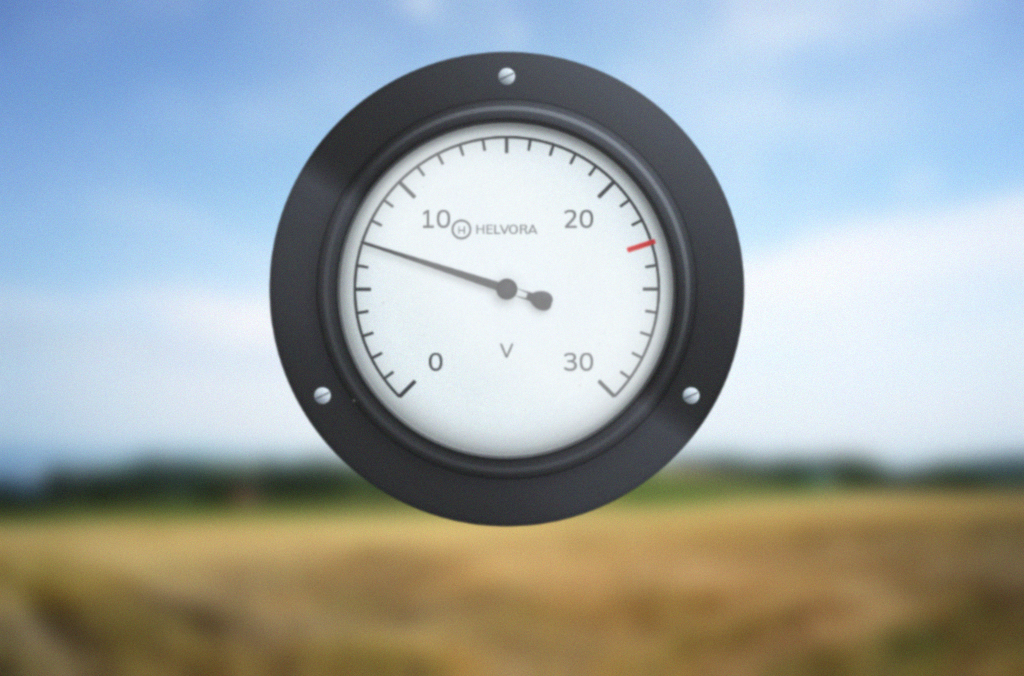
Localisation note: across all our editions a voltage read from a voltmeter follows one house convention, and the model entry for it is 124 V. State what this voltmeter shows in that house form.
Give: 7 V
